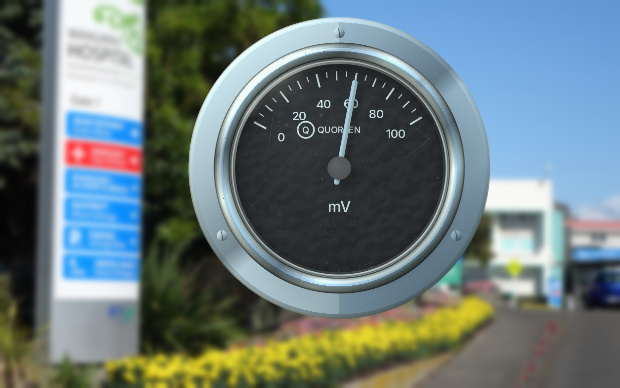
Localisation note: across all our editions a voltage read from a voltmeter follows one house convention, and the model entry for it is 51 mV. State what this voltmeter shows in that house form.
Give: 60 mV
